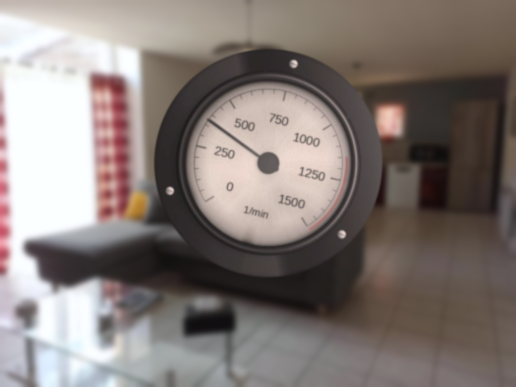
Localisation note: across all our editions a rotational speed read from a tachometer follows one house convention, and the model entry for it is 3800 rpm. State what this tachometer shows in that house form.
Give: 375 rpm
